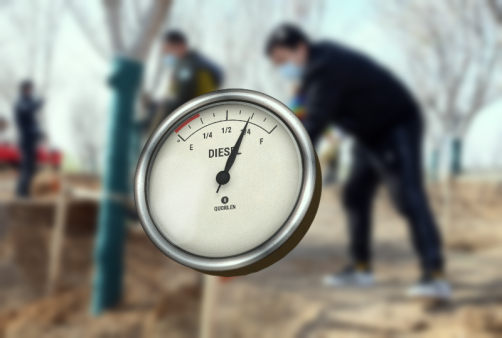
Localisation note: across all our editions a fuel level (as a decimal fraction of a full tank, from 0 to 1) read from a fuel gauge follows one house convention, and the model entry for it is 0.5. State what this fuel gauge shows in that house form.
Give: 0.75
